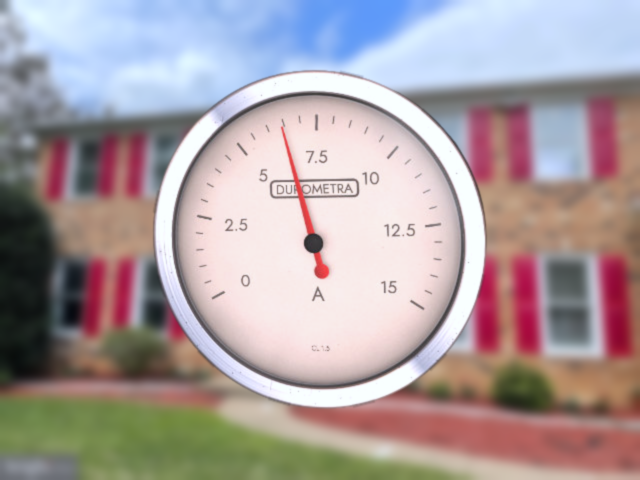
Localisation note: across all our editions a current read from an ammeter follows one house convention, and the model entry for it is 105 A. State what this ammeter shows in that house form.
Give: 6.5 A
